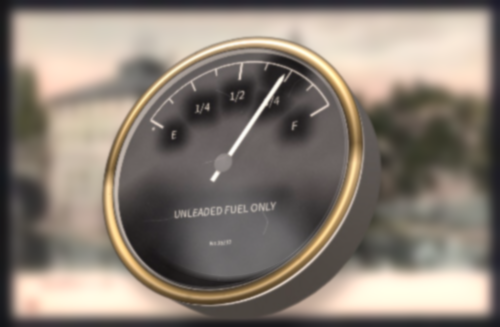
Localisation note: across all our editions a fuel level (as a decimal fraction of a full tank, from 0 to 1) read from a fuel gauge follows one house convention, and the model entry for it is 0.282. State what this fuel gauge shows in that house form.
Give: 0.75
